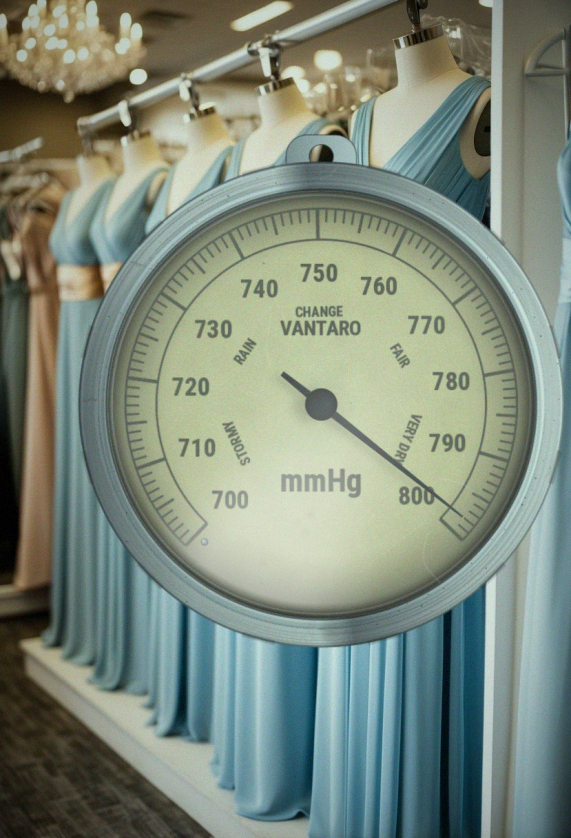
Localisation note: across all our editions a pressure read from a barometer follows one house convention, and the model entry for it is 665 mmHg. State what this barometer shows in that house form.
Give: 798 mmHg
